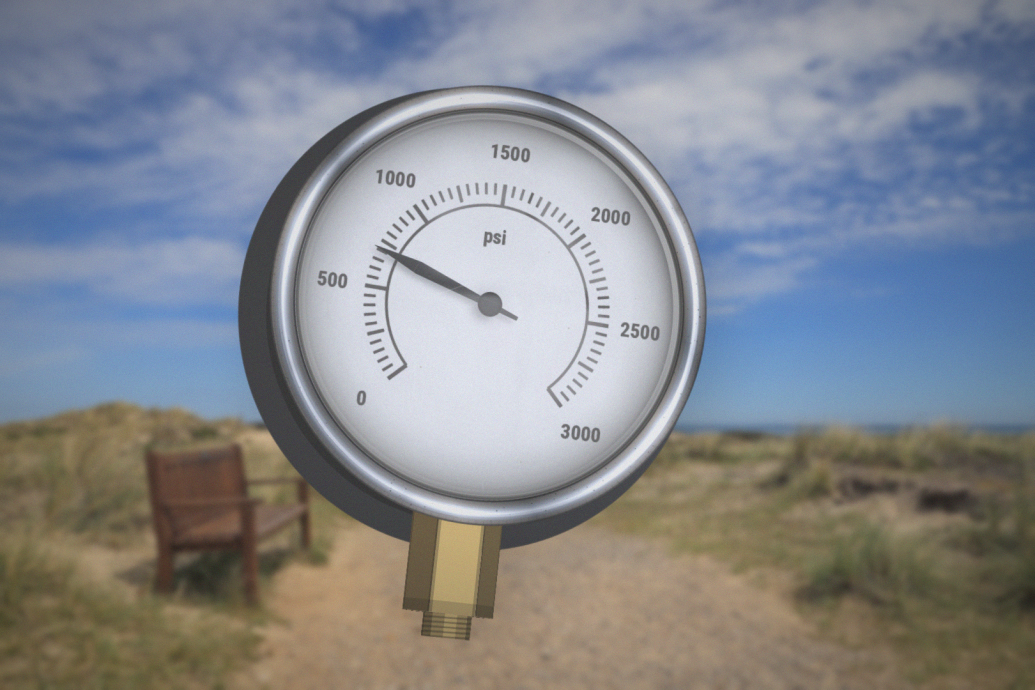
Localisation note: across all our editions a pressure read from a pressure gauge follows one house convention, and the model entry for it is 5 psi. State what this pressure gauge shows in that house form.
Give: 700 psi
